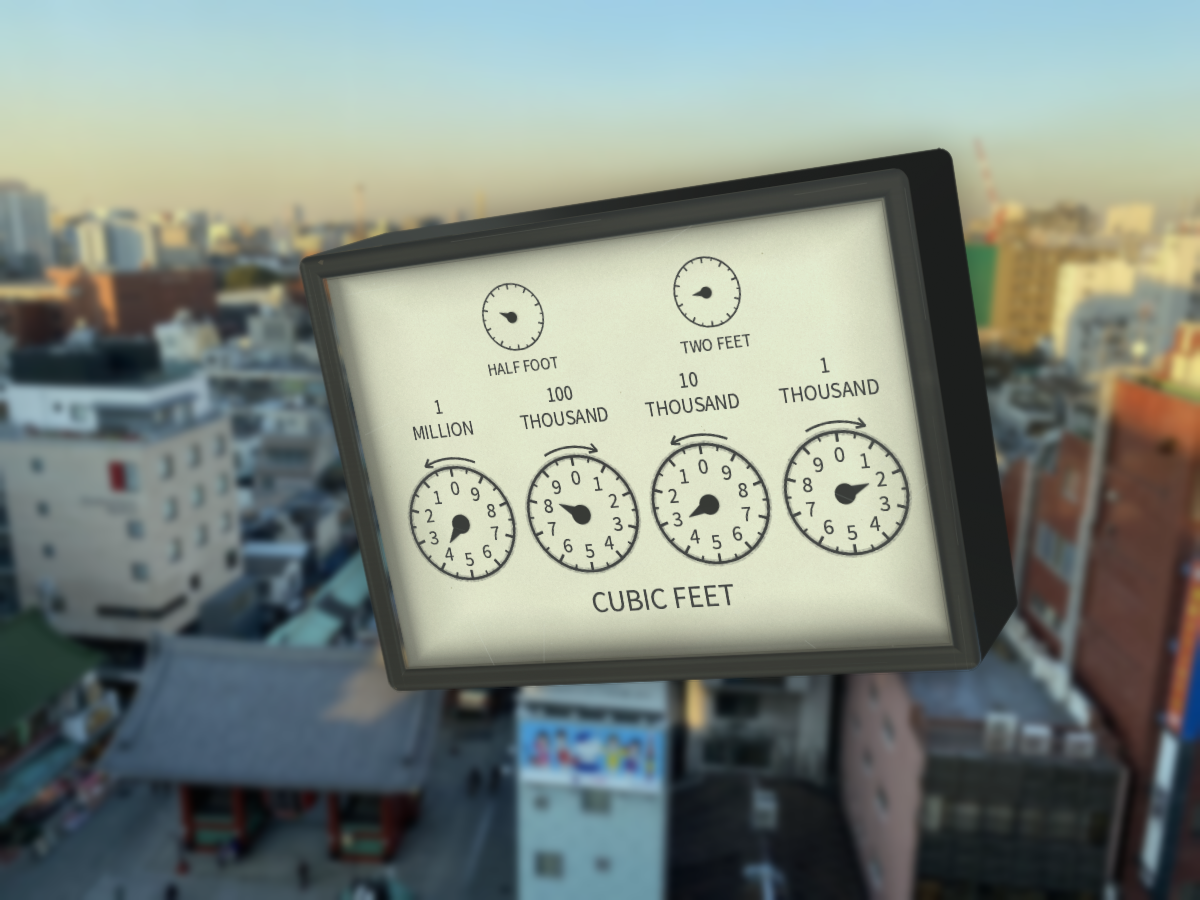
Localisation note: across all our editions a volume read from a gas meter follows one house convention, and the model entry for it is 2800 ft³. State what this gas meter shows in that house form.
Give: 383200 ft³
